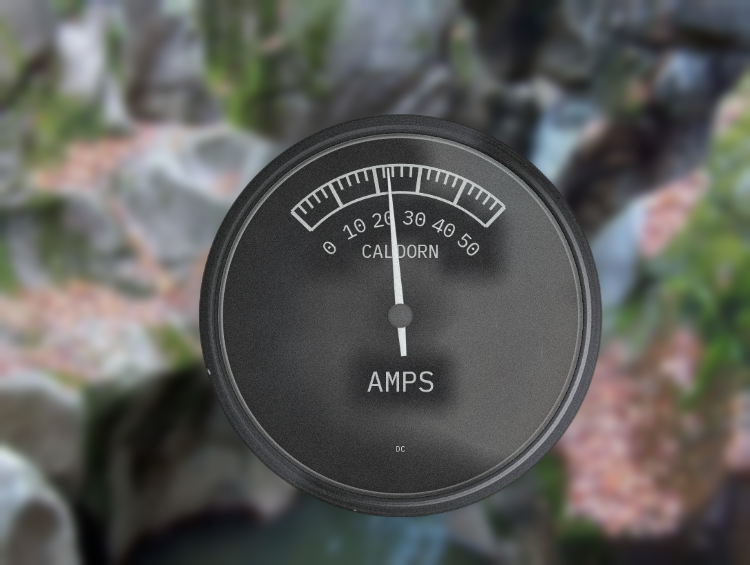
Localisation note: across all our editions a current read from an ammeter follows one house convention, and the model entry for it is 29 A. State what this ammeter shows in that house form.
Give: 23 A
